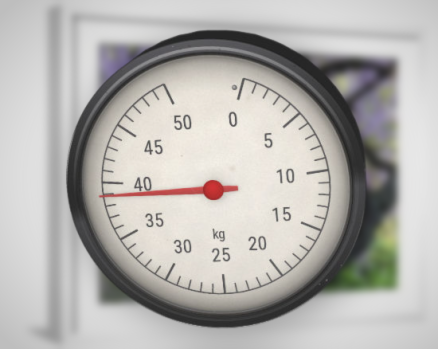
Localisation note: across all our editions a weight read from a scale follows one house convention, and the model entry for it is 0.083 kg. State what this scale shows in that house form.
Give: 39 kg
